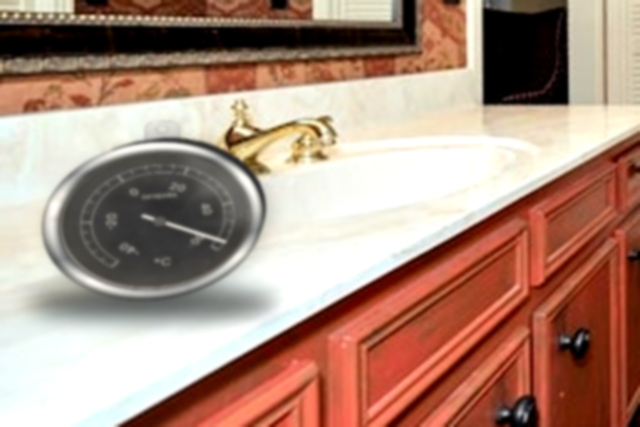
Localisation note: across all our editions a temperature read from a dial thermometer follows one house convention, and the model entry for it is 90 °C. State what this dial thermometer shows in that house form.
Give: 56 °C
